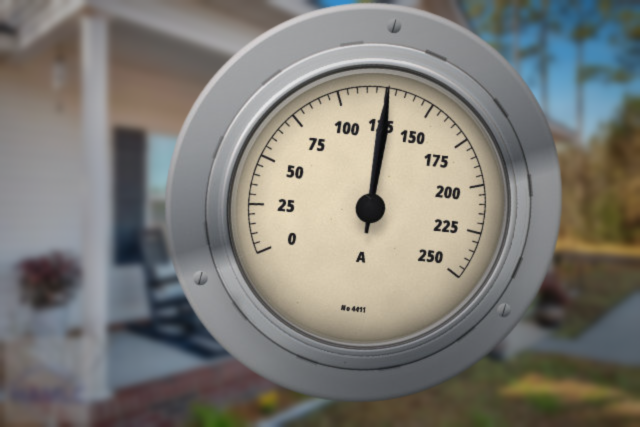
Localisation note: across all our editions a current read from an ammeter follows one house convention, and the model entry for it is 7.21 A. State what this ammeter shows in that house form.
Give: 125 A
